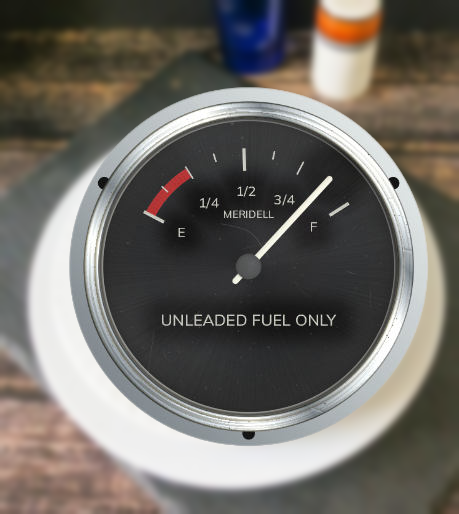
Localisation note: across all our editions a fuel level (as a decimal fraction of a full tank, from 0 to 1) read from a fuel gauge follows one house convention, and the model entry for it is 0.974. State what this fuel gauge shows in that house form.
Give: 0.875
